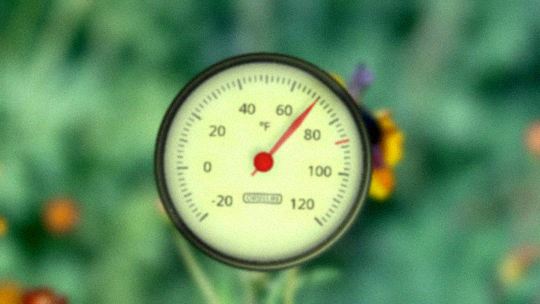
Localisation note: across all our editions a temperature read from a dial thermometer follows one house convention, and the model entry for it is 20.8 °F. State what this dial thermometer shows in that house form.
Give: 70 °F
